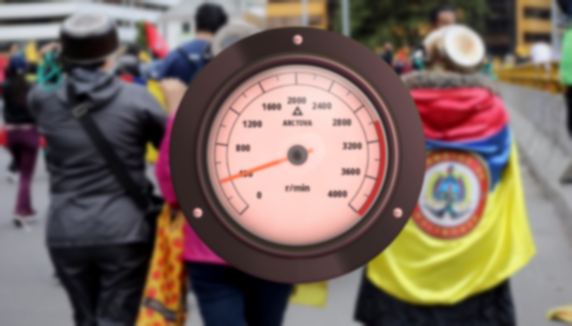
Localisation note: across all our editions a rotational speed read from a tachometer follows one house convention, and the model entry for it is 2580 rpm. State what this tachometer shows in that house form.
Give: 400 rpm
